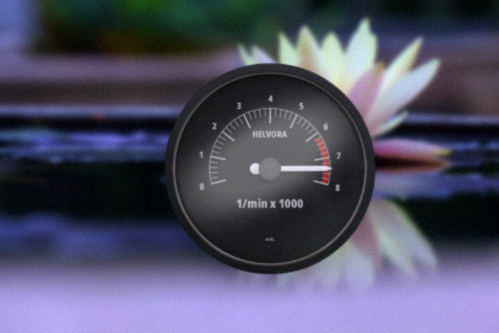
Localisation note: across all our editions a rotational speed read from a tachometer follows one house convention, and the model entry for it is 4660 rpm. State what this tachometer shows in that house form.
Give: 7400 rpm
